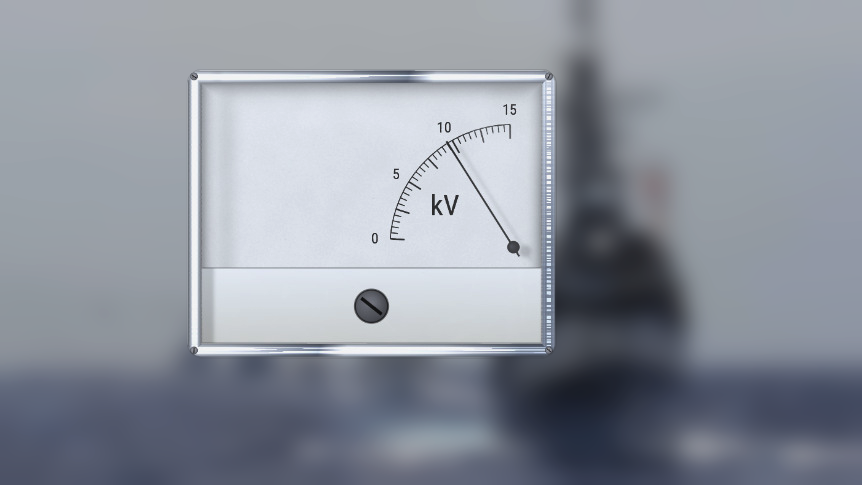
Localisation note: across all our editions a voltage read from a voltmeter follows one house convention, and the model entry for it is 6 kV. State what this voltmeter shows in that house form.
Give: 9.5 kV
